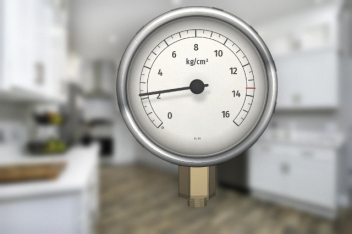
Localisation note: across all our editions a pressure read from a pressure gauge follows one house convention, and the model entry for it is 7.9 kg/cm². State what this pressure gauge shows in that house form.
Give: 2.25 kg/cm²
